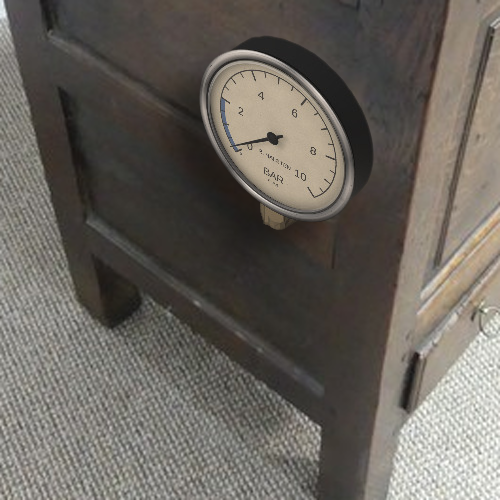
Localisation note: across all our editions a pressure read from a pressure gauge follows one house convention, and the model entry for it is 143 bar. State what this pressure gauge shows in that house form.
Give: 0.25 bar
